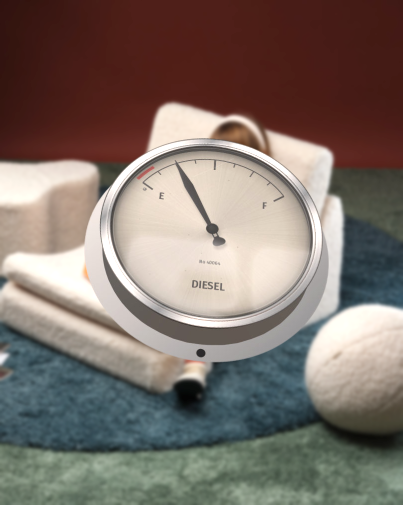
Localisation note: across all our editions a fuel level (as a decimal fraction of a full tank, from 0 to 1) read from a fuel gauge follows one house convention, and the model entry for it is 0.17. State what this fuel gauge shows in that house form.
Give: 0.25
